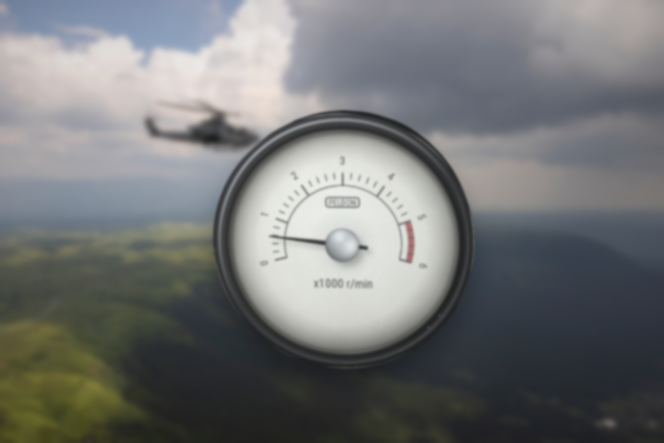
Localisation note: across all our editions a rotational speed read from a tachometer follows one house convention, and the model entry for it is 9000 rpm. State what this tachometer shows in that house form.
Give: 600 rpm
